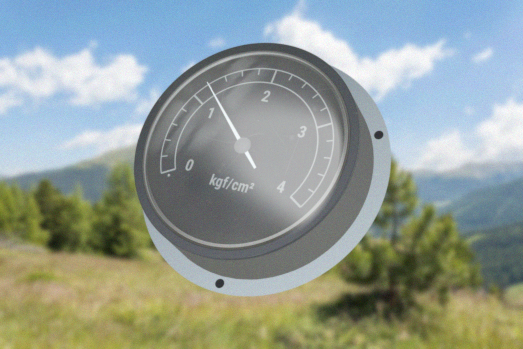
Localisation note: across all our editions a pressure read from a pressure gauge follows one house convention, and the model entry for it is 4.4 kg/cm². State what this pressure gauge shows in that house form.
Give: 1.2 kg/cm²
